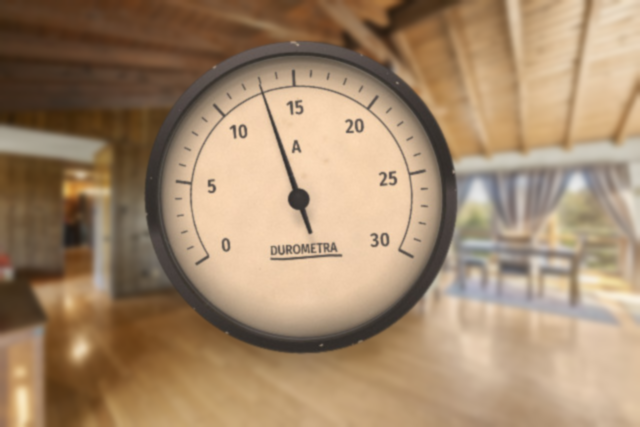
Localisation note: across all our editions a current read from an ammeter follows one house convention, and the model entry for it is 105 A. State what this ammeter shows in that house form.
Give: 13 A
